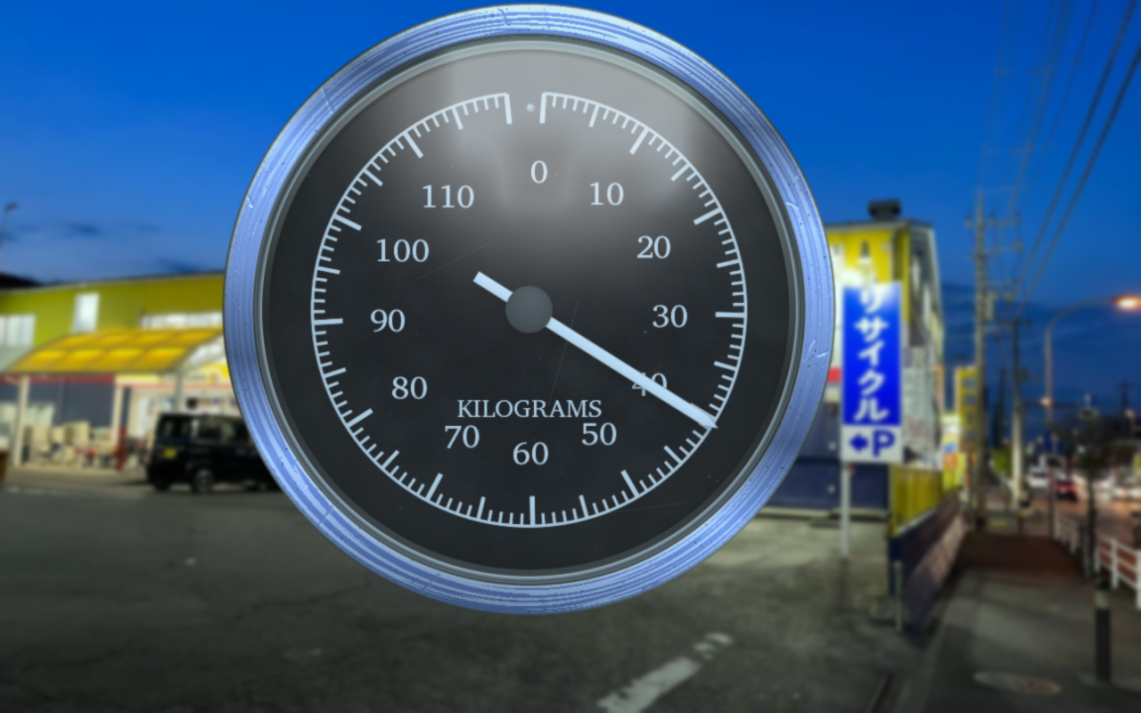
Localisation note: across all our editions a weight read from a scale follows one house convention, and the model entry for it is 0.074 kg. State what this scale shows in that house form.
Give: 40.5 kg
